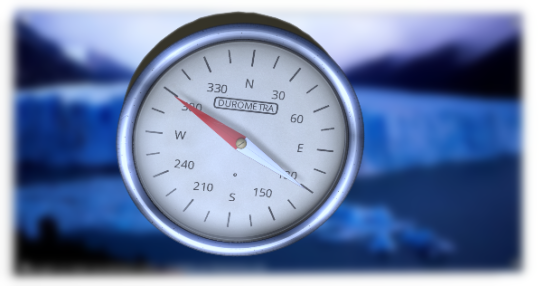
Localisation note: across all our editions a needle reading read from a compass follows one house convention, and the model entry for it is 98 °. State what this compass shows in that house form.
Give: 300 °
